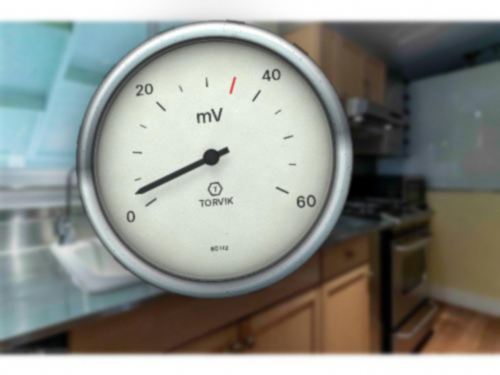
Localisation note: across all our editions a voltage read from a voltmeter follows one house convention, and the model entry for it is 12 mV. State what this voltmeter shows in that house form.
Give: 2.5 mV
